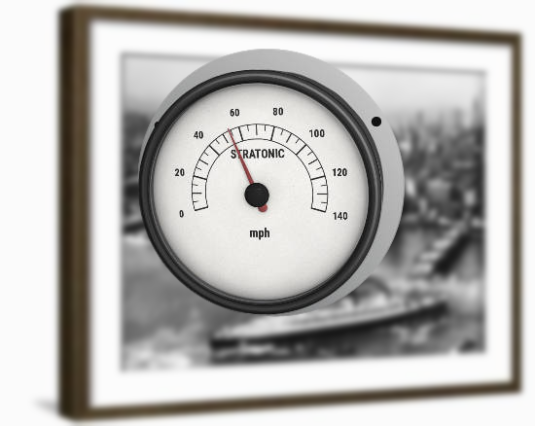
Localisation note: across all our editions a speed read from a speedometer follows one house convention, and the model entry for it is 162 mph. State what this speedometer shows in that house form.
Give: 55 mph
